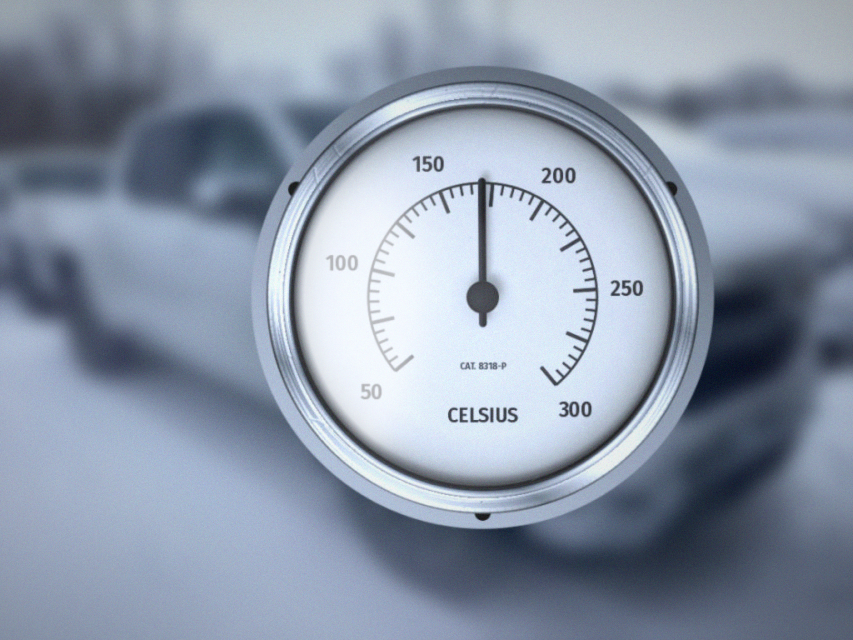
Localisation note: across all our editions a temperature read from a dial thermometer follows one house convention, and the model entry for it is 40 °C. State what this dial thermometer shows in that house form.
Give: 170 °C
